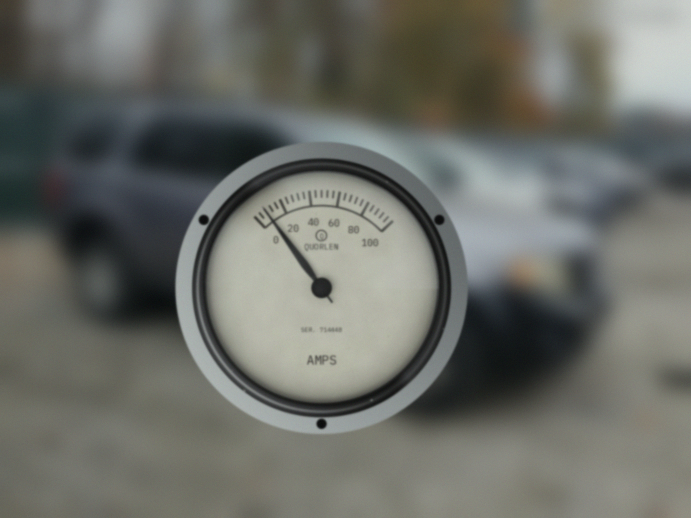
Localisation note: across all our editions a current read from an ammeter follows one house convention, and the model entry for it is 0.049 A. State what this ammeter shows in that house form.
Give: 8 A
